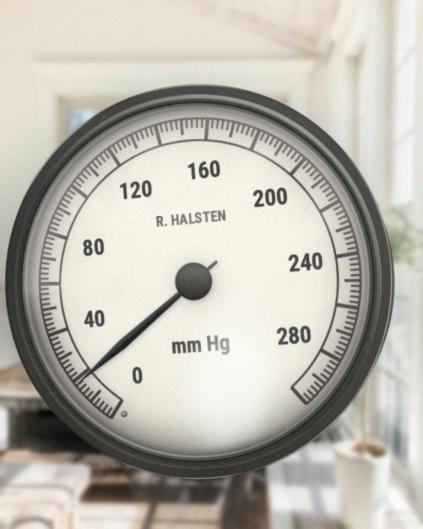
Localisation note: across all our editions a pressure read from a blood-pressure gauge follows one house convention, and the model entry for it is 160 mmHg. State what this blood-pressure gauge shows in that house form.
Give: 18 mmHg
